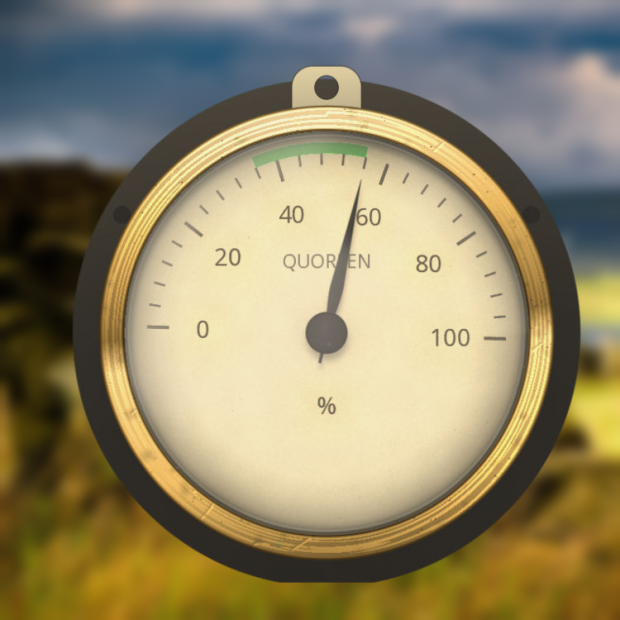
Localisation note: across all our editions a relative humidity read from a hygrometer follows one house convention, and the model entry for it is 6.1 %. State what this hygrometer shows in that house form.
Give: 56 %
